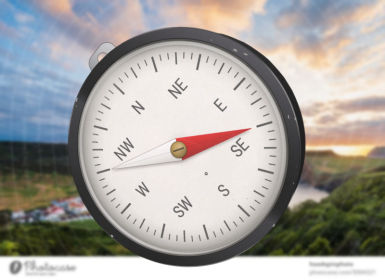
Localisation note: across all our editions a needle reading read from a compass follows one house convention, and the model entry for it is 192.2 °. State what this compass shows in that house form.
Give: 120 °
